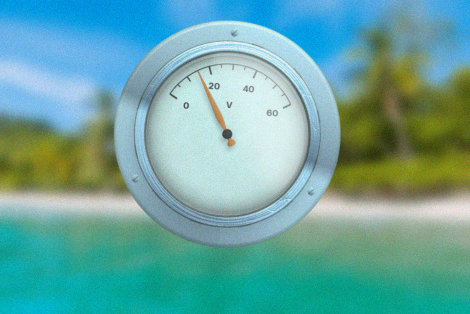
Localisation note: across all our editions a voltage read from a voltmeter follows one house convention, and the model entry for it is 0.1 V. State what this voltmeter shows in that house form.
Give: 15 V
